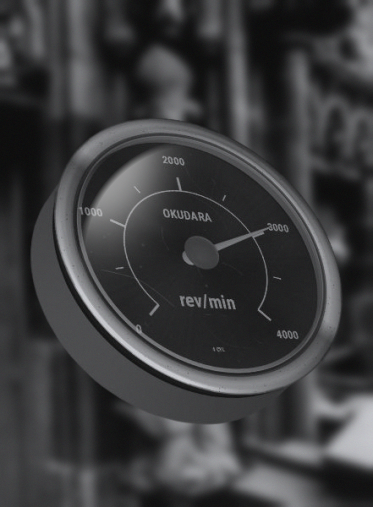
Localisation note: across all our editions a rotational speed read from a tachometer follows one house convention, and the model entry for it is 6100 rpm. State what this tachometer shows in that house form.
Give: 3000 rpm
